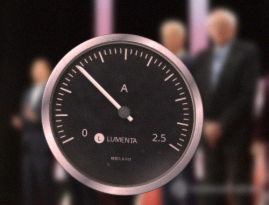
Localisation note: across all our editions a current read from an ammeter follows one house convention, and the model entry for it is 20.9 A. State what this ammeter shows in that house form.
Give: 0.75 A
